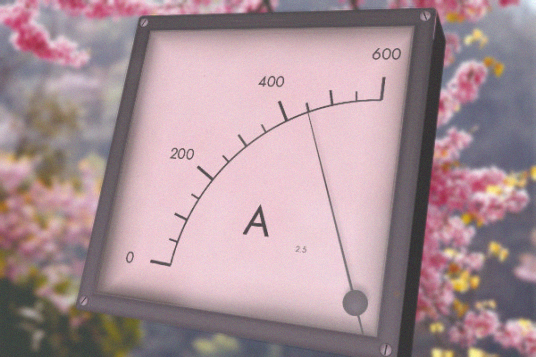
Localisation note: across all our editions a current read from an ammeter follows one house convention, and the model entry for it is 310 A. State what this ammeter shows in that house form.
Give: 450 A
